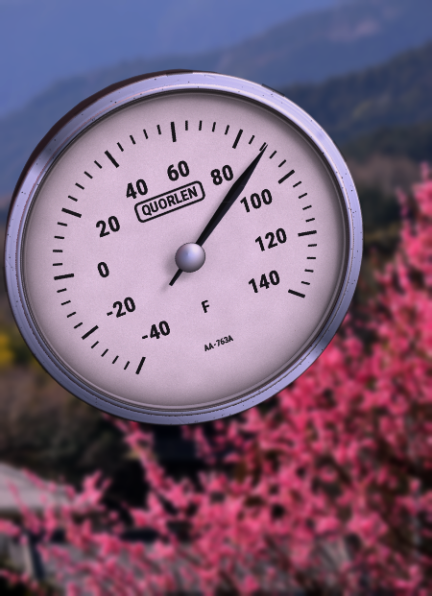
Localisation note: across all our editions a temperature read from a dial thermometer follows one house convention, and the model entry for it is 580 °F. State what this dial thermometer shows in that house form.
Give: 88 °F
